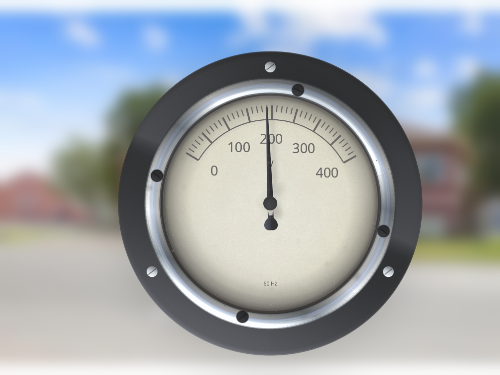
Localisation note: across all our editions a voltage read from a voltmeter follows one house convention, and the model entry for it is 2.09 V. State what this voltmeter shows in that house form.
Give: 190 V
